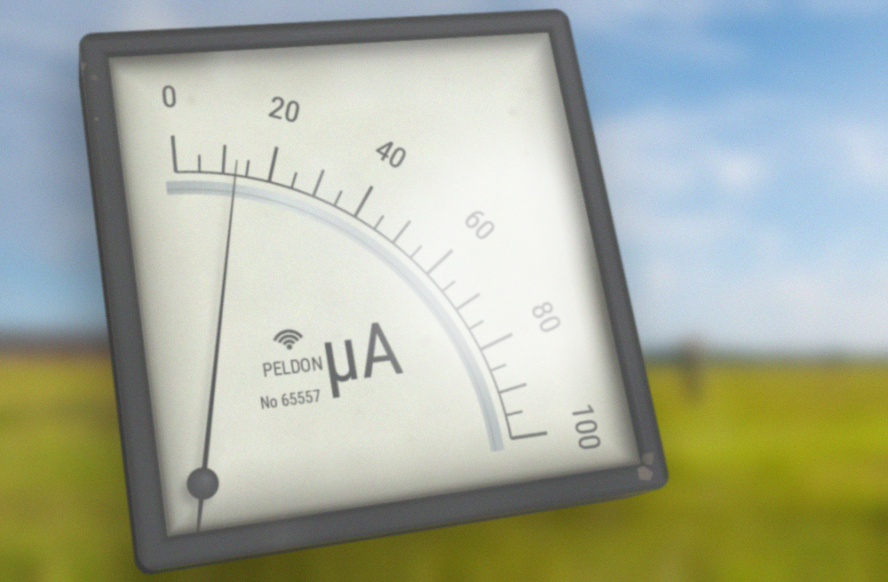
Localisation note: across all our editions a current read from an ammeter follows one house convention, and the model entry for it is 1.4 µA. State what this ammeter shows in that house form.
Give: 12.5 µA
